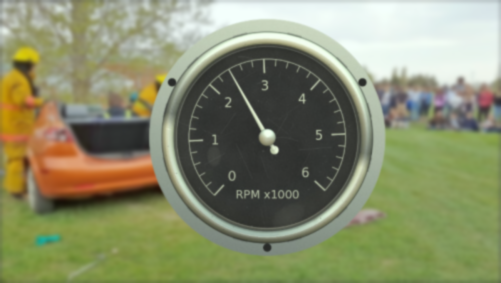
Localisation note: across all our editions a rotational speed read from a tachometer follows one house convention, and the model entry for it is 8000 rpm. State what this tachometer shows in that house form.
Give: 2400 rpm
